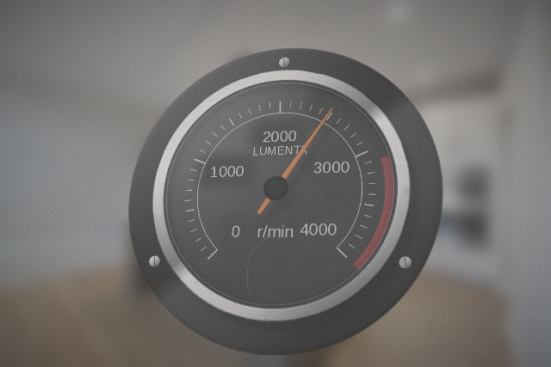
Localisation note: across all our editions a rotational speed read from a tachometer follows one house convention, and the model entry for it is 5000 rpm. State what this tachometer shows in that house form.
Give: 2500 rpm
